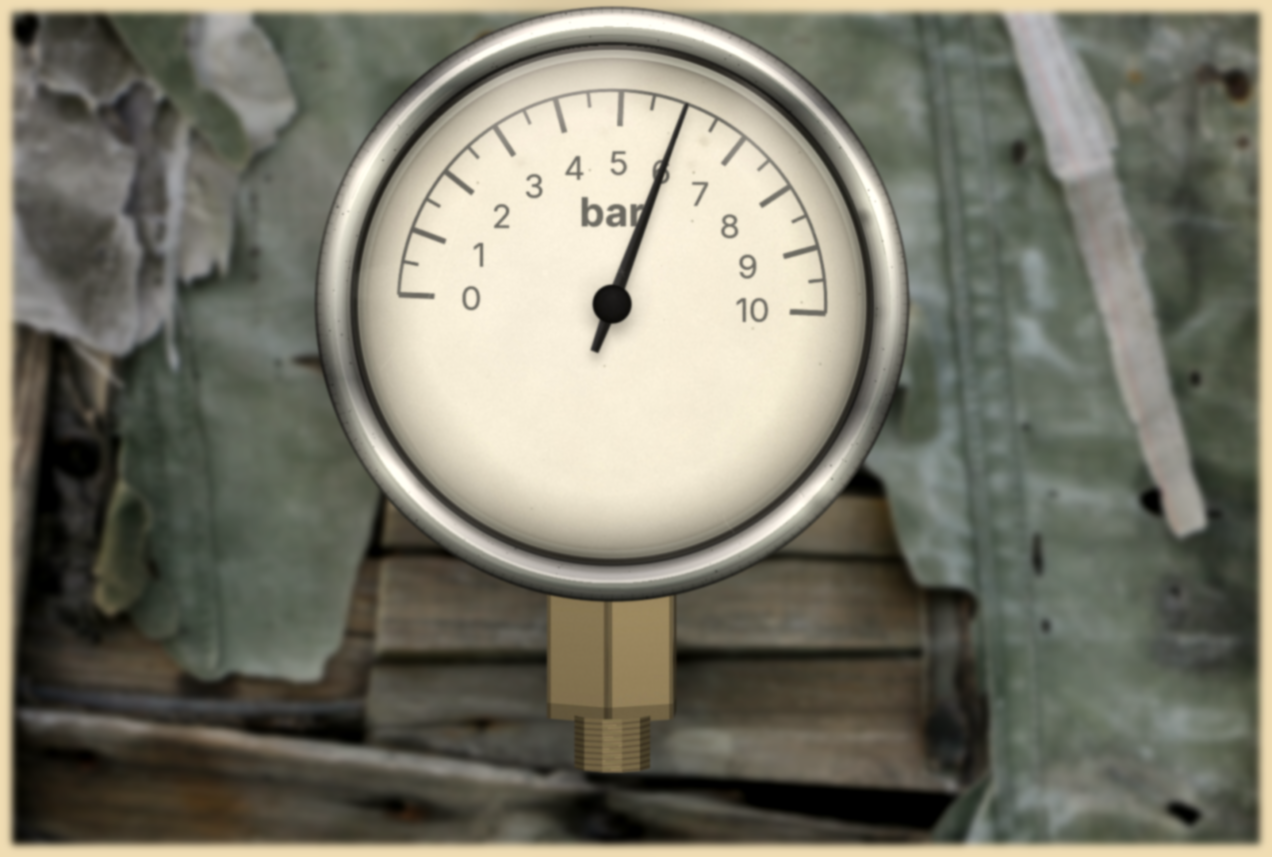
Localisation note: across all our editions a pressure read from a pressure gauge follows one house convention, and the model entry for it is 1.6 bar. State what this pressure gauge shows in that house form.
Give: 6 bar
